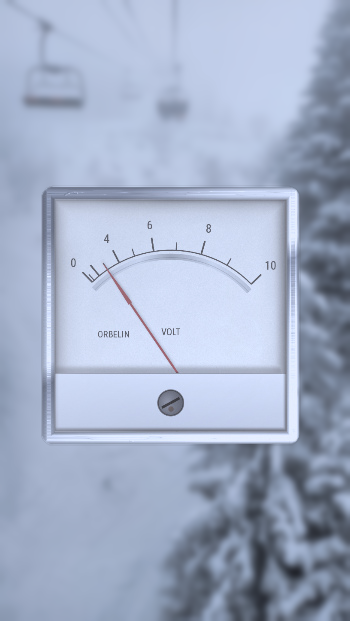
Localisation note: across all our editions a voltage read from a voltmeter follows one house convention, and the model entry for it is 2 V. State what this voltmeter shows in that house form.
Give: 3 V
